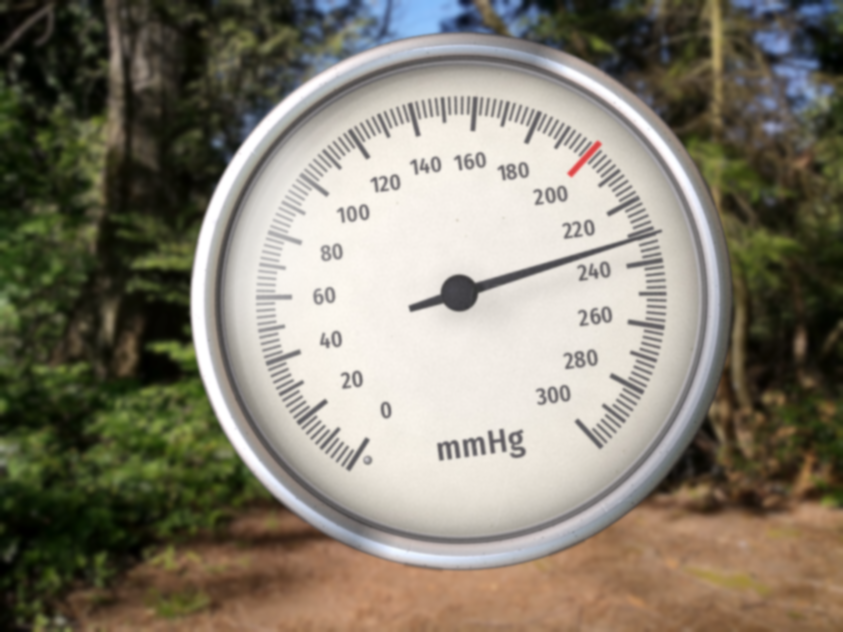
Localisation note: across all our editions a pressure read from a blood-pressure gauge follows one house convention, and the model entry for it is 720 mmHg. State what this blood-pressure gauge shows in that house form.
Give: 232 mmHg
